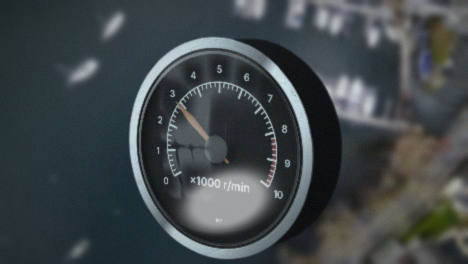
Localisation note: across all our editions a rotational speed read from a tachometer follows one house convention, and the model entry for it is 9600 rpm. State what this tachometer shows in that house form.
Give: 3000 rpm
